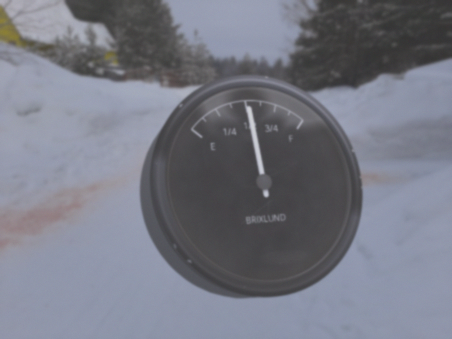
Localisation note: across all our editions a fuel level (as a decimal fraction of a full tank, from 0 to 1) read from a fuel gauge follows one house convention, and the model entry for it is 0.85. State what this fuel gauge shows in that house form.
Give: 0.5
